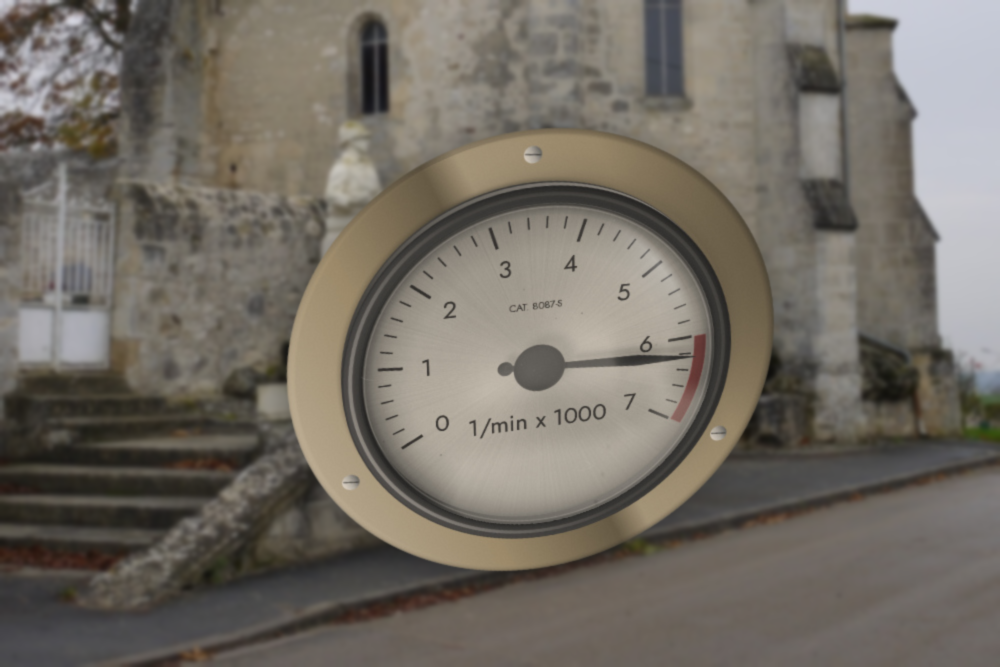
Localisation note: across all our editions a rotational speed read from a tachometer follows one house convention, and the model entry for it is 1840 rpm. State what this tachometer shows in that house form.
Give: 6200 rpm
